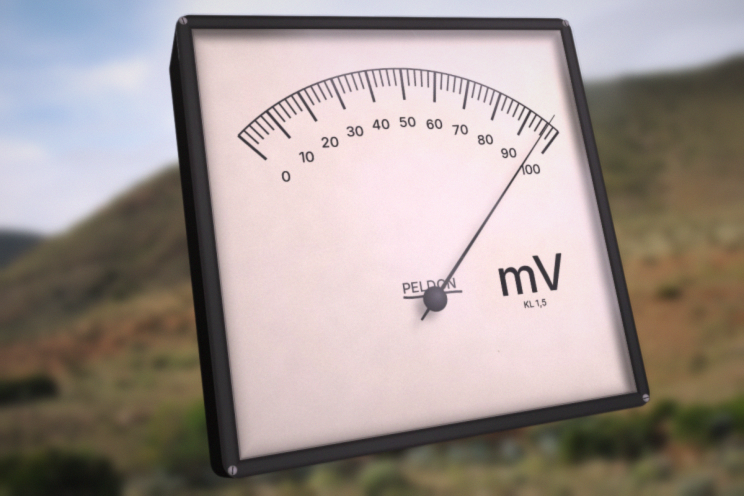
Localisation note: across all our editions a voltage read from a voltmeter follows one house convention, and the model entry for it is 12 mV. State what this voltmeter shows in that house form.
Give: 96 mV
